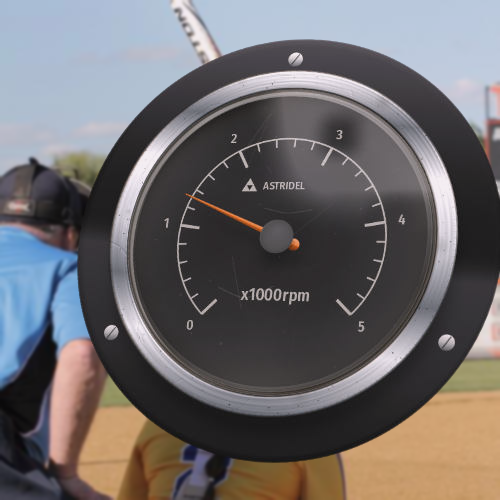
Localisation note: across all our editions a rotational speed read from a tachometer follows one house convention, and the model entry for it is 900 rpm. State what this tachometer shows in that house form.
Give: 1300 rpm
